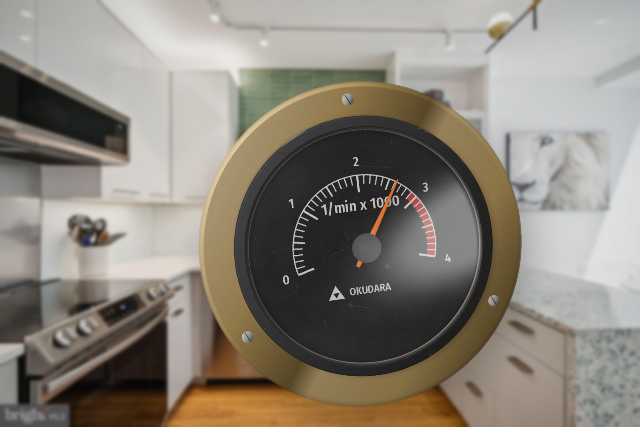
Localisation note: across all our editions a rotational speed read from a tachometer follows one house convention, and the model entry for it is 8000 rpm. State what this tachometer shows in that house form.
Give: 2600 rpm
